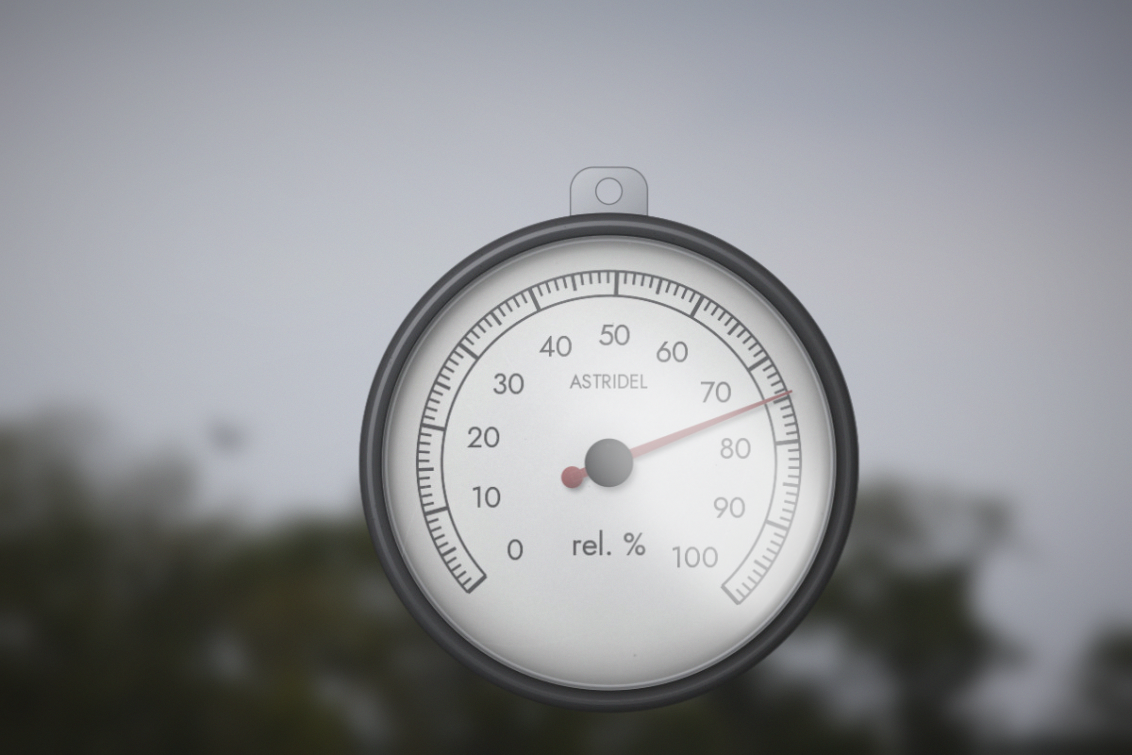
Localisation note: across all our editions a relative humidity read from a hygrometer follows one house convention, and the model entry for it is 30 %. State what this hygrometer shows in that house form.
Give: 74.5 %
